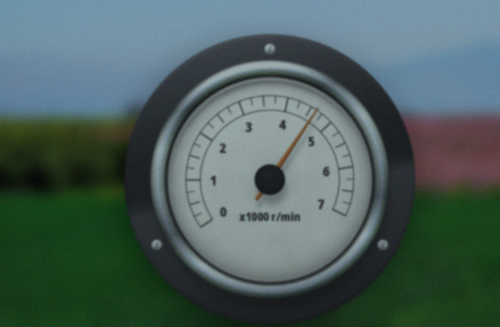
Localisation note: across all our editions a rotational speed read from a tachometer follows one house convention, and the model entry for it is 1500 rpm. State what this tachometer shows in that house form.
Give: 4625 rpm
